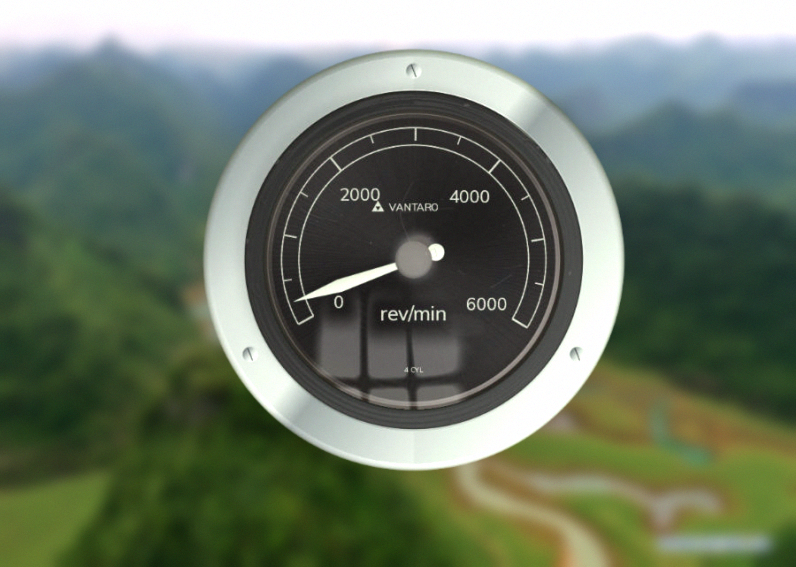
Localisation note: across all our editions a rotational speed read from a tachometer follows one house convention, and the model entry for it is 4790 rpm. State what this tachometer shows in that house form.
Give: 250 rpm
